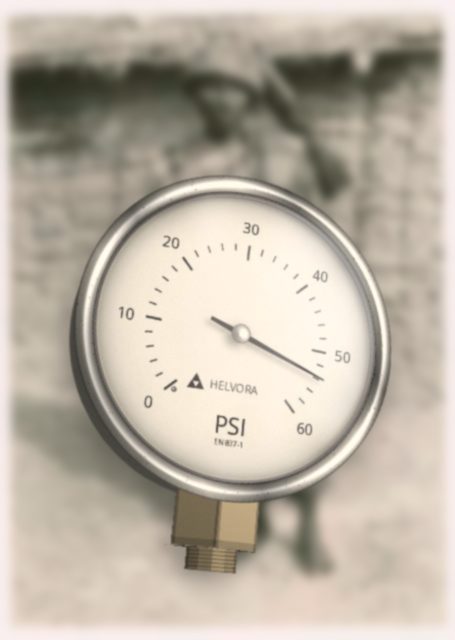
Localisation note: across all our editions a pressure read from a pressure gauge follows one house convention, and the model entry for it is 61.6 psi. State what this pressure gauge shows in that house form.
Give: 54 psi
